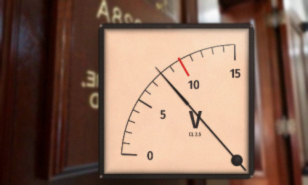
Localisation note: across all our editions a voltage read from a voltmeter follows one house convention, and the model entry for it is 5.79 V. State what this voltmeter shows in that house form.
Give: 8 V
